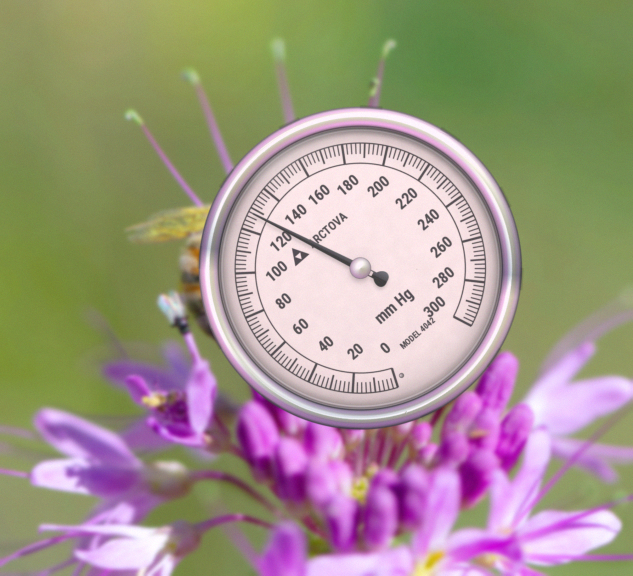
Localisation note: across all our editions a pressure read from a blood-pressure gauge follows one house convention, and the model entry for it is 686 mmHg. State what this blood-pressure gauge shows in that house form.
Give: 128 mmHg
